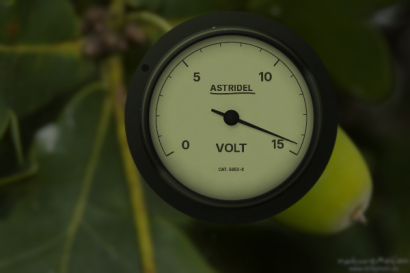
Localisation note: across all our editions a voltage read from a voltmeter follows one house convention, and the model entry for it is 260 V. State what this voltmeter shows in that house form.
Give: 14.5 V
